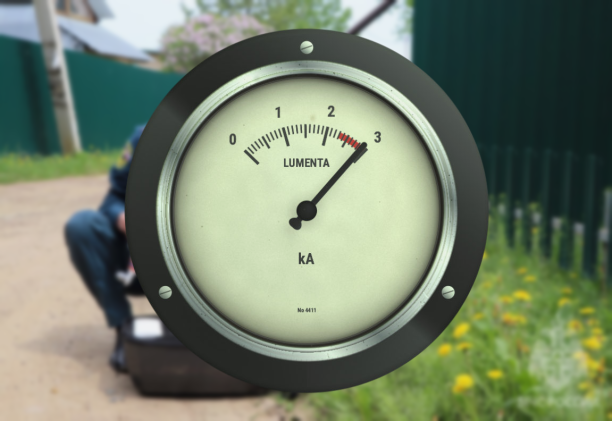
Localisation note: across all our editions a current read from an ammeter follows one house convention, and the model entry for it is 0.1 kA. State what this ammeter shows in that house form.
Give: 2.9 kA
